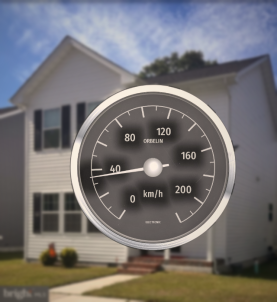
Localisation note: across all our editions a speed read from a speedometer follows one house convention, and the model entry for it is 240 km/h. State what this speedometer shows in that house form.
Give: 35 km/h
